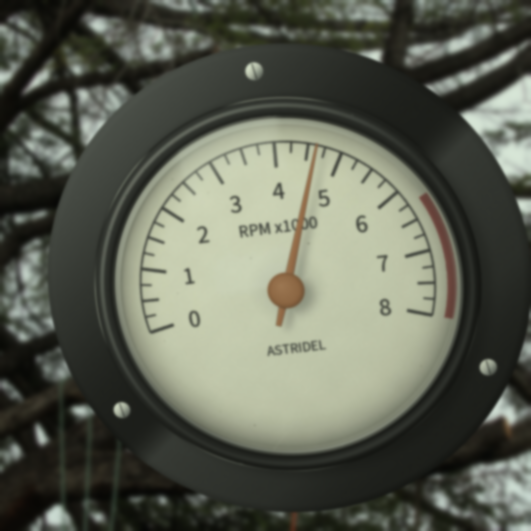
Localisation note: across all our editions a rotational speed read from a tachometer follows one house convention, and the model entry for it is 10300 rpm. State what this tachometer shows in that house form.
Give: 4625 rpm
